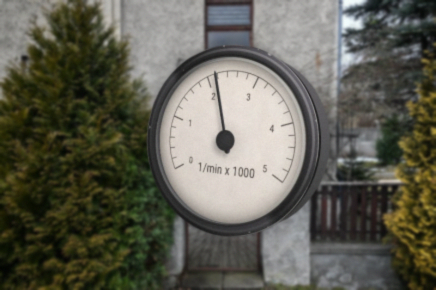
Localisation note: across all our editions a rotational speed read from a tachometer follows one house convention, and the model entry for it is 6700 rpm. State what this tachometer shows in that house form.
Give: 2200 rpm
